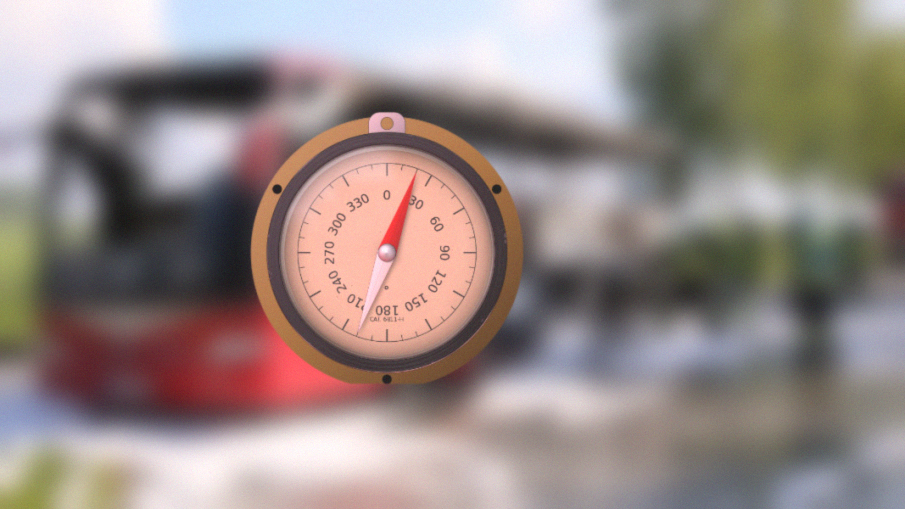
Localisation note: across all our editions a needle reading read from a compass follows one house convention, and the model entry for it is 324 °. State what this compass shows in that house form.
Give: 20 °
